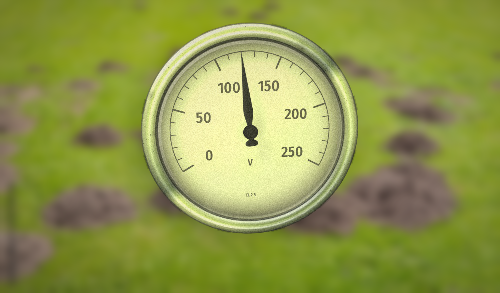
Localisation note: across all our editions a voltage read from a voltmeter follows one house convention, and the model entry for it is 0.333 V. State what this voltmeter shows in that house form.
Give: 120 V
